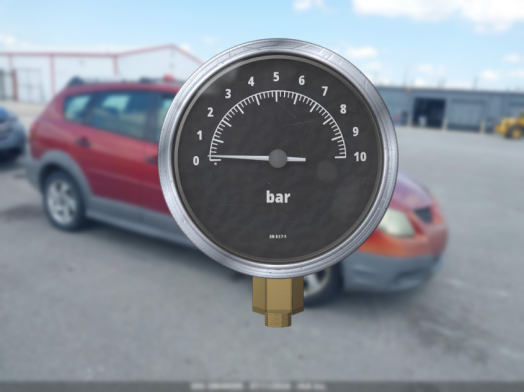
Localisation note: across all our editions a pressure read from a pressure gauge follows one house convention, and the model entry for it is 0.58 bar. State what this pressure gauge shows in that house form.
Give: 0.2 bar
